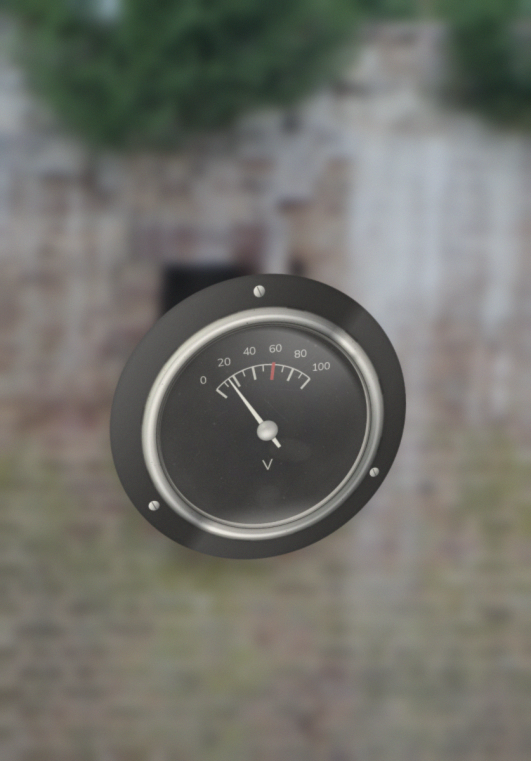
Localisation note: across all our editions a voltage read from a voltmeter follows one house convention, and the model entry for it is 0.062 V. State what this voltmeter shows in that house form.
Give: 15 V
